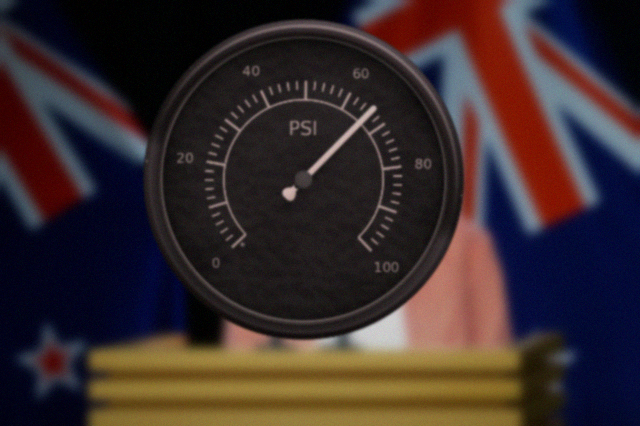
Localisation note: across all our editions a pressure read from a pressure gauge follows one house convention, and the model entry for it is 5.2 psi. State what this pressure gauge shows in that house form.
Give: 66 psi
